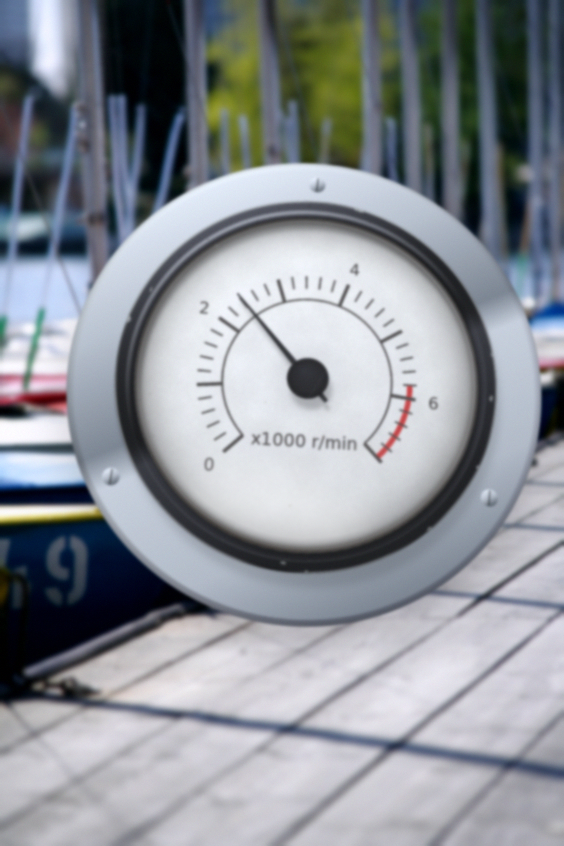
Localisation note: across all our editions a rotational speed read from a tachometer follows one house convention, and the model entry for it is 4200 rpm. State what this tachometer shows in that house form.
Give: 2400 rpm
